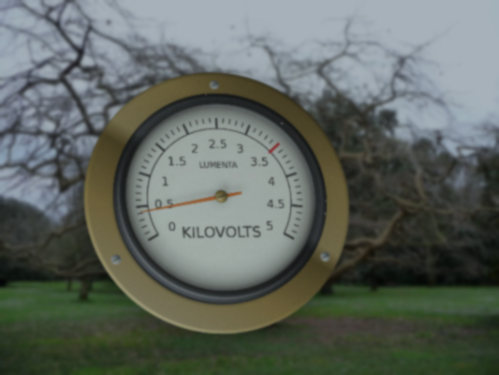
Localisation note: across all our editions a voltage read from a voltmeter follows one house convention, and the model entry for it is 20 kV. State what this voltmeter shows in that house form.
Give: 0.4 kV
